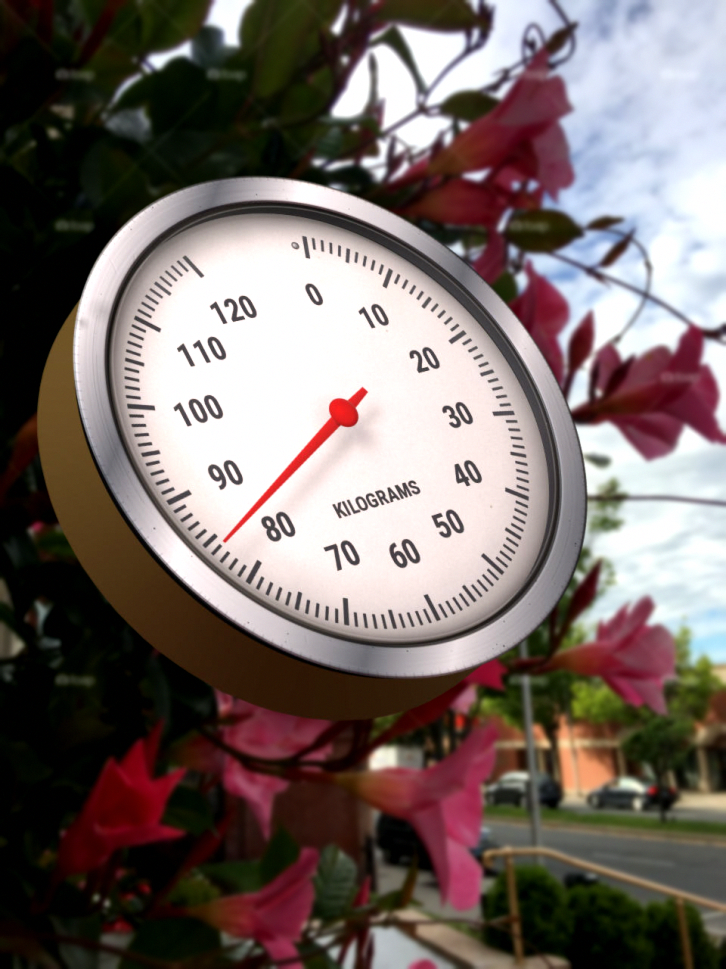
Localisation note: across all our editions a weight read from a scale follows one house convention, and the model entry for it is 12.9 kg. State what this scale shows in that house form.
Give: 84 kg
